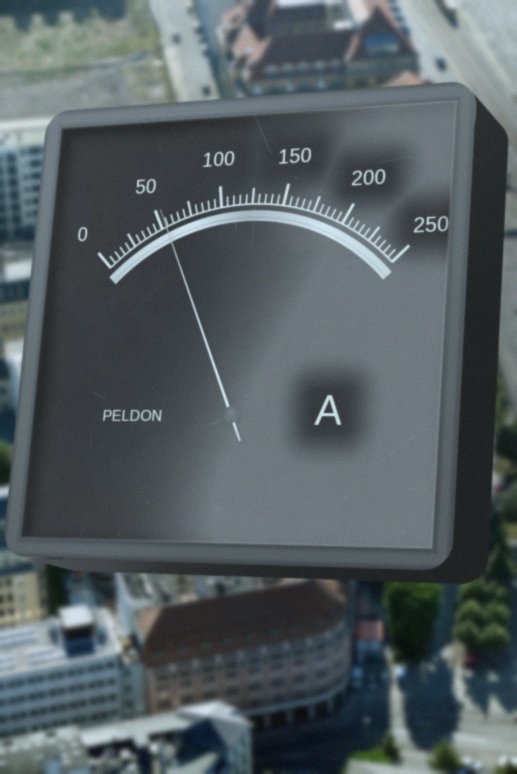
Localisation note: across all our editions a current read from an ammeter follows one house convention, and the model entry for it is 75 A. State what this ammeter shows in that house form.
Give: 55 A
